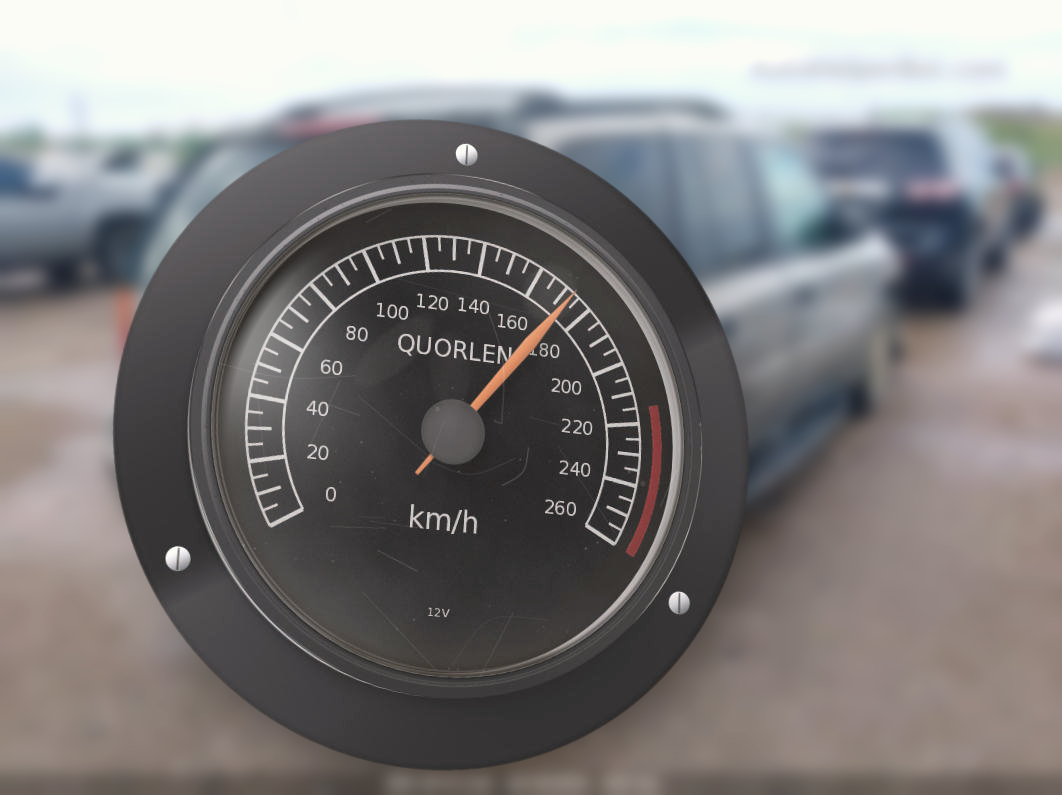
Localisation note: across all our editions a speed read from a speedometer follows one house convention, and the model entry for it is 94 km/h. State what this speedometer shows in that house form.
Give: 172.5 km/h
